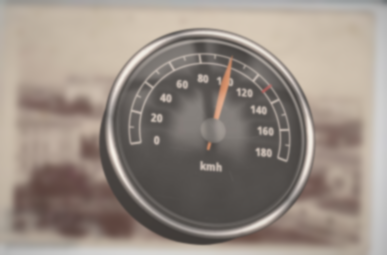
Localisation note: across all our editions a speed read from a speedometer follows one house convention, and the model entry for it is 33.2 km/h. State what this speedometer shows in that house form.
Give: 100 km/h
